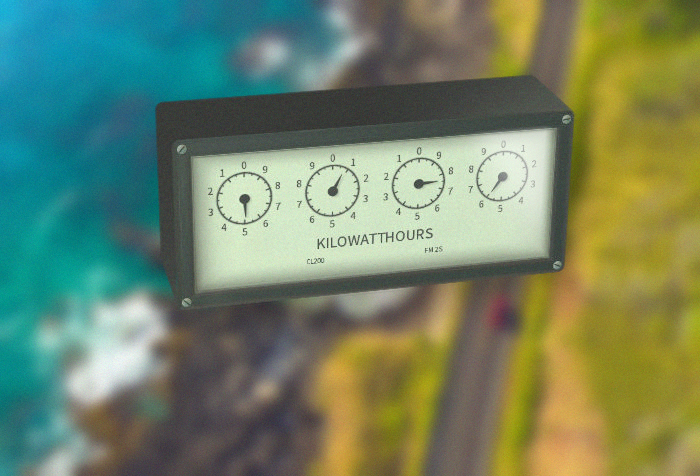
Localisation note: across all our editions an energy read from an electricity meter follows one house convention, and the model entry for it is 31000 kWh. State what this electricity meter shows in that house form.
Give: 5076 kWh
